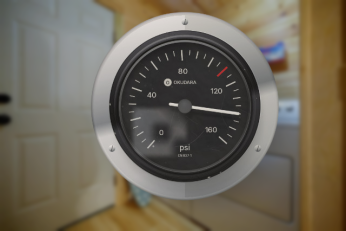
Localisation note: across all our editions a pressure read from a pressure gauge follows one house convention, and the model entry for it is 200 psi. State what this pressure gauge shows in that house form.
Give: 140 psi
